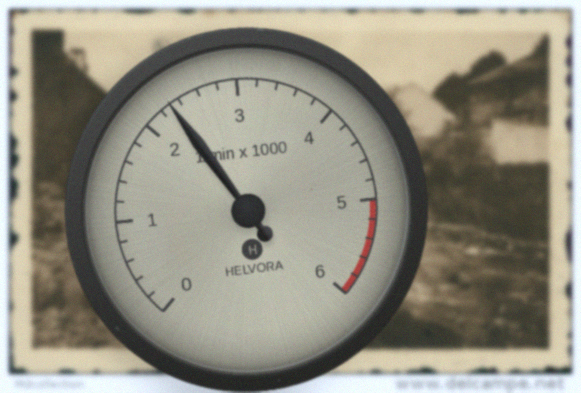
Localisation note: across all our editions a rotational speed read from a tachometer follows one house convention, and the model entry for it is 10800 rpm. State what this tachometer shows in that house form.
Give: 2300 rpm
